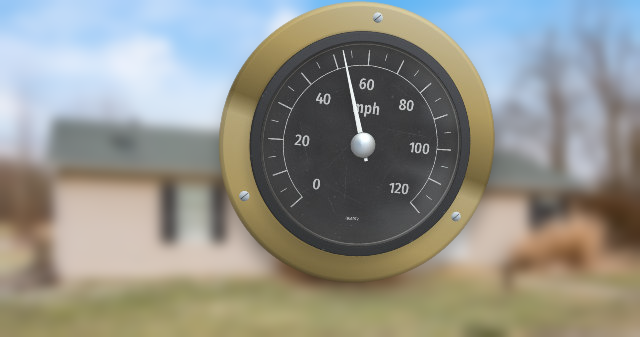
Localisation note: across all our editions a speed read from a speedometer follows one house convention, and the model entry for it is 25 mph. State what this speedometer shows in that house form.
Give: 52.5 mph
